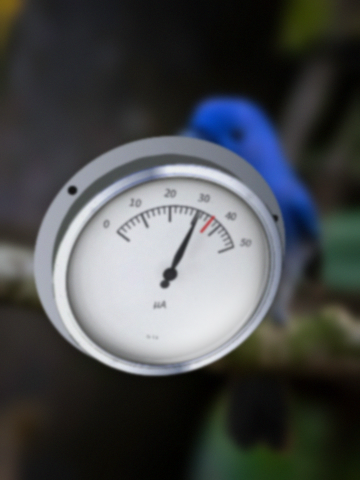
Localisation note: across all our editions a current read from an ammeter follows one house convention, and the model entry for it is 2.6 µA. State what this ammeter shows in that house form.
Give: 30 µA
